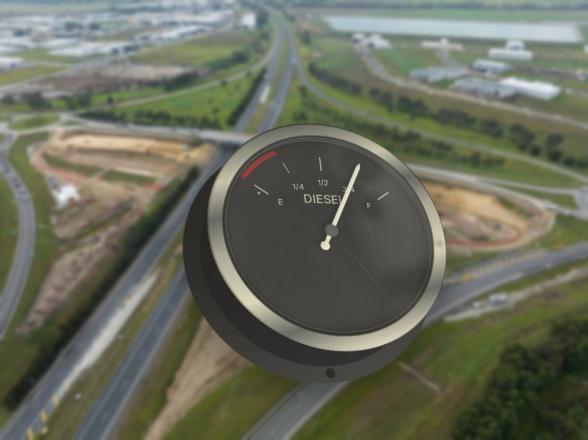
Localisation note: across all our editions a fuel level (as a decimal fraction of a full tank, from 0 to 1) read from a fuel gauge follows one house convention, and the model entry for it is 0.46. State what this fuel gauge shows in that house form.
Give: 0.75
